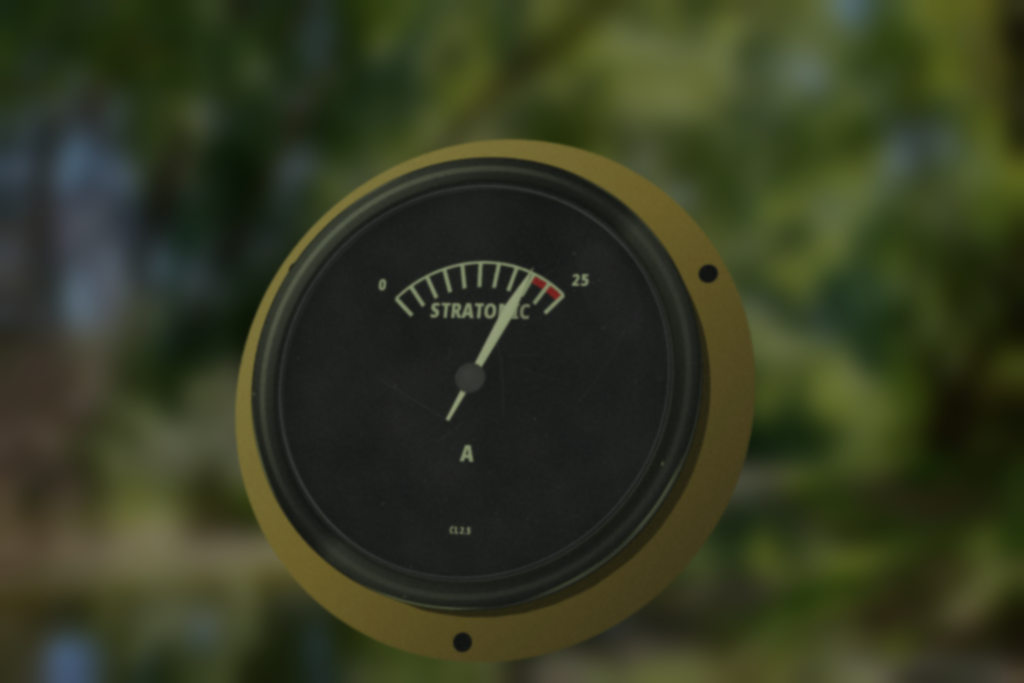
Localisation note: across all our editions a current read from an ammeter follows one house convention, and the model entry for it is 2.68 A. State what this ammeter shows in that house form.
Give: 20 A
